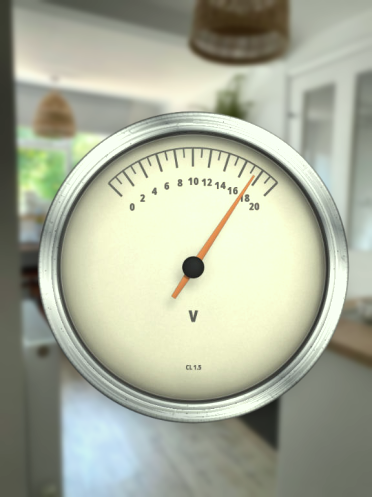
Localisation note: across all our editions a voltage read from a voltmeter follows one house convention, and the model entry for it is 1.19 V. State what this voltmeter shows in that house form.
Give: 17.5 V
